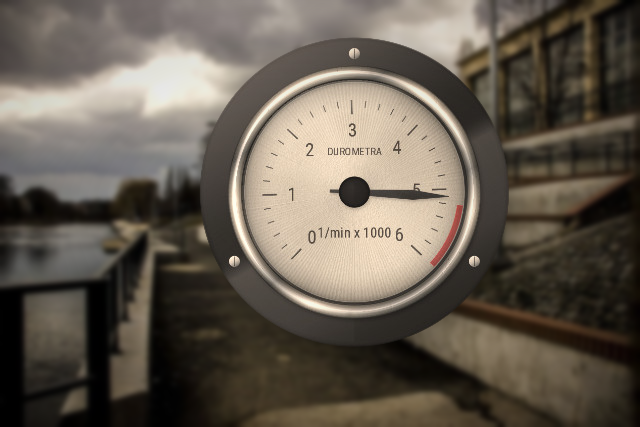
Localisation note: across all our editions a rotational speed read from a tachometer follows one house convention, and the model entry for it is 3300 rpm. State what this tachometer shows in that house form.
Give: 5100 rpm
